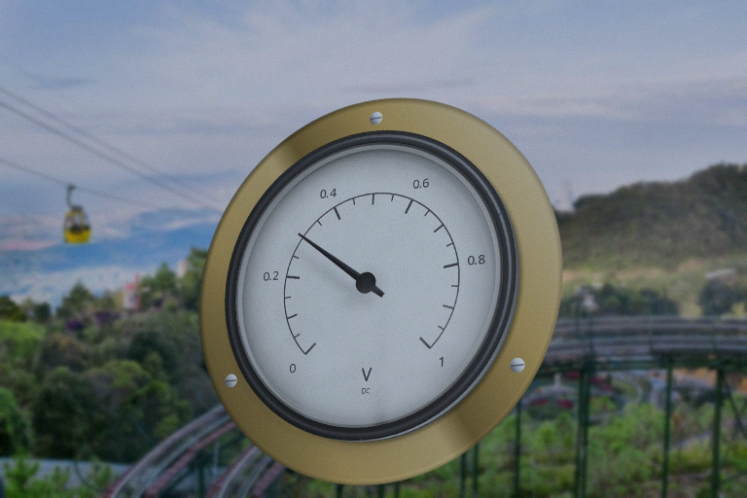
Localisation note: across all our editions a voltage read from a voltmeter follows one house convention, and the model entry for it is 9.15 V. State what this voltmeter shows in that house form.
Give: 0.3 V
